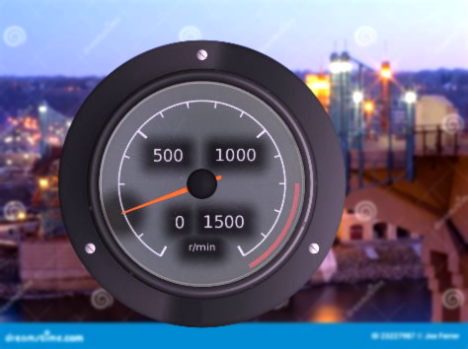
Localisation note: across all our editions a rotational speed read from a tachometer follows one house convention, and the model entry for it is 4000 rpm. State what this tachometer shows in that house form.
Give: 200 rpm
